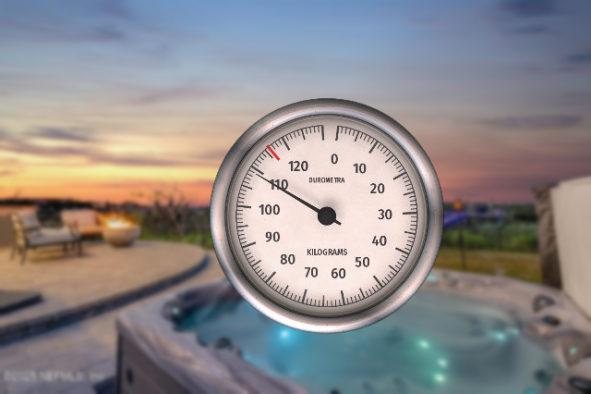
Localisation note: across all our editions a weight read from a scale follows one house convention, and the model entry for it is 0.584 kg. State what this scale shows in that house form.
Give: 109 kg
